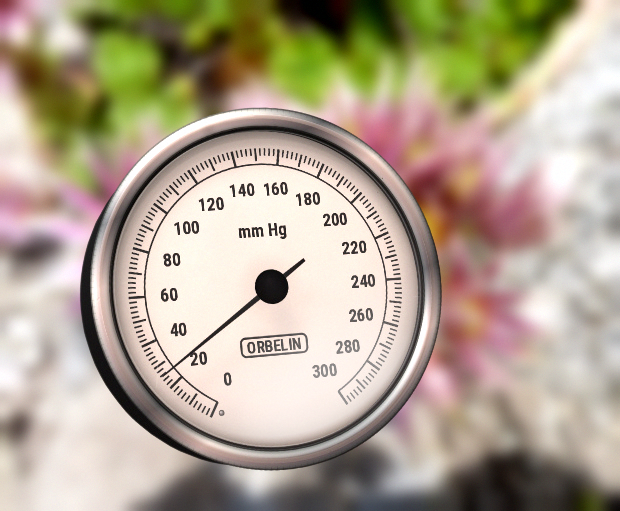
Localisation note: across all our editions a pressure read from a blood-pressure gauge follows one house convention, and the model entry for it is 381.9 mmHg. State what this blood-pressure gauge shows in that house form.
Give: 26 mmHg
